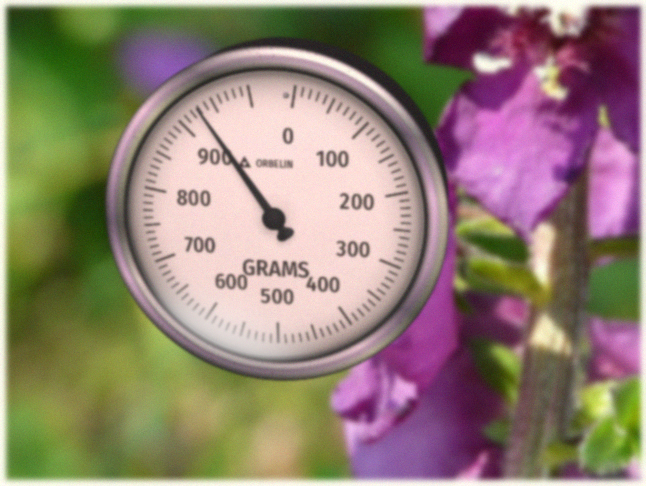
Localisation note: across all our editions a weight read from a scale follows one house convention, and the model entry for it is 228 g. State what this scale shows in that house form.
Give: 930 g
